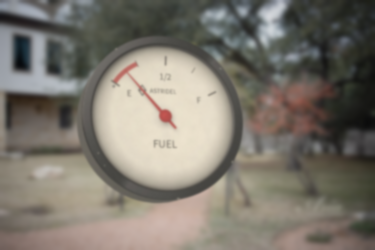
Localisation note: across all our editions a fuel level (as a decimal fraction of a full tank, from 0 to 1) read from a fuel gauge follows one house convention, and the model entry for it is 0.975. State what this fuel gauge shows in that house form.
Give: 0.125
